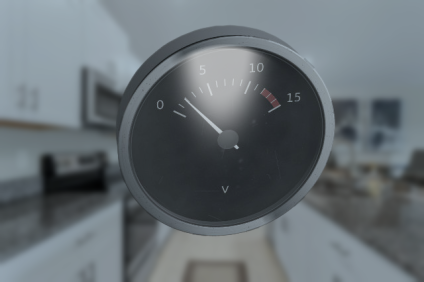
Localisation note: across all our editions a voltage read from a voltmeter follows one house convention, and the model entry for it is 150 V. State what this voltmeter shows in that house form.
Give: 2 V
